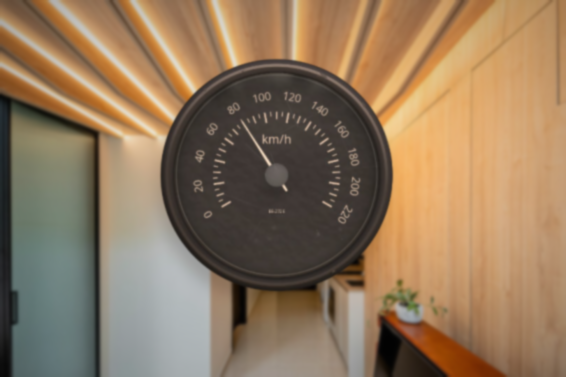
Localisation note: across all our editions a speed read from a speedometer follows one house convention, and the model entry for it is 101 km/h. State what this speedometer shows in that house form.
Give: 80 km/h
